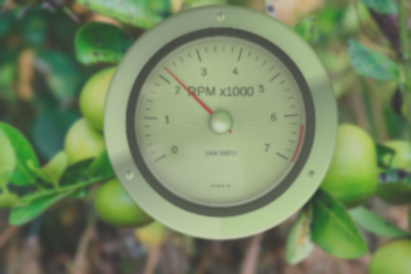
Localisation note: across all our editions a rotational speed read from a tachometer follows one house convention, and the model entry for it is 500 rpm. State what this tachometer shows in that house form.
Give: 2200 rpm
